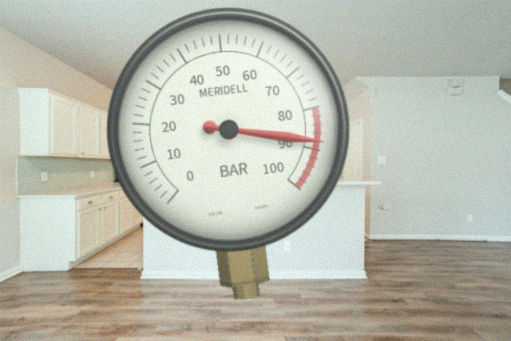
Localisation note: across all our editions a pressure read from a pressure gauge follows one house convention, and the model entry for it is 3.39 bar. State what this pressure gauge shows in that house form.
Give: 88 bar
